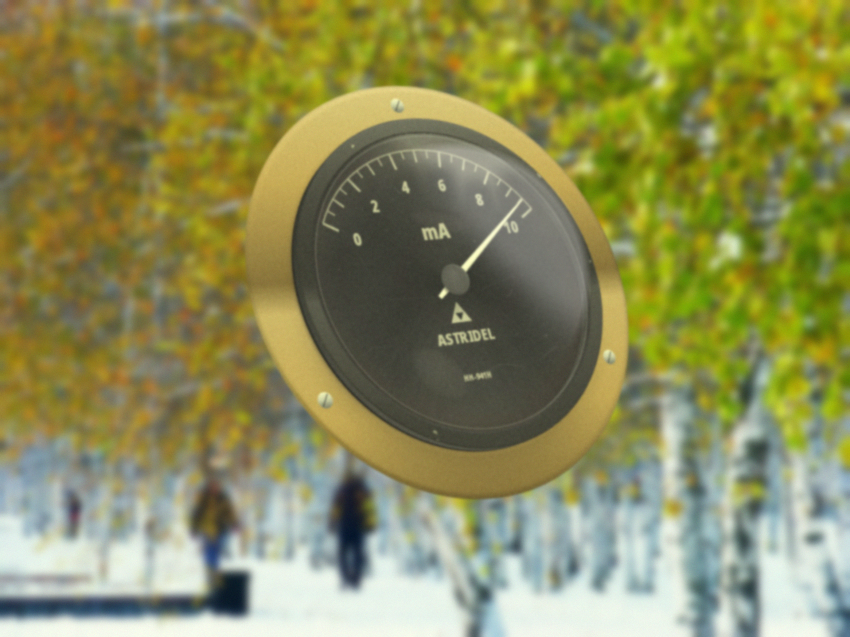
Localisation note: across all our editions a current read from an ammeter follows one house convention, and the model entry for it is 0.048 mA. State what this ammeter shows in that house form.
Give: 9.5 mA
